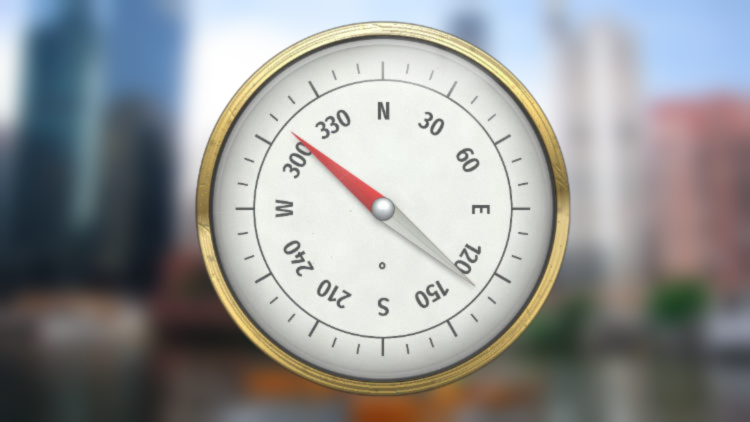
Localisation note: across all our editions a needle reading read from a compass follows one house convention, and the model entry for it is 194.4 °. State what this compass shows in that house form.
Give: 310 °
